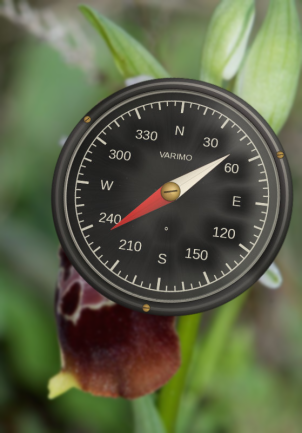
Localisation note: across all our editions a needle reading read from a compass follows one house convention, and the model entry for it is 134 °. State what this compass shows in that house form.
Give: 230 °
